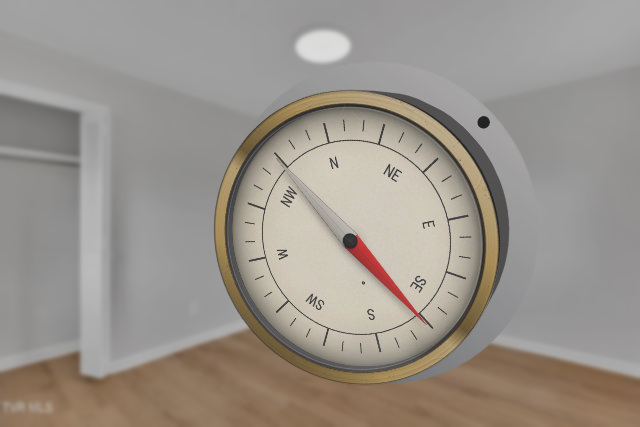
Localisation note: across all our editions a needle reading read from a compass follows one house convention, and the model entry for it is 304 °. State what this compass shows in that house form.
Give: 150 °
